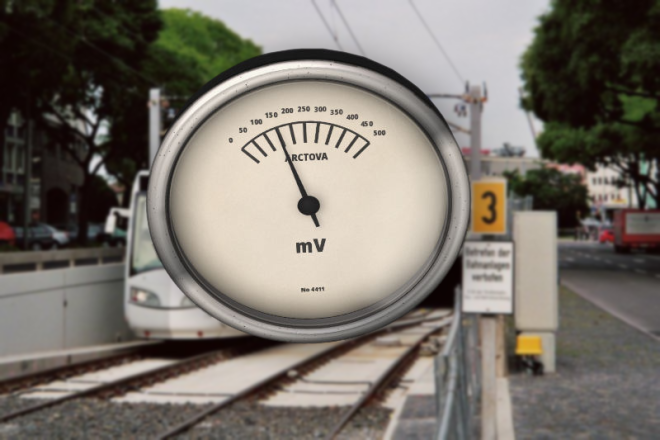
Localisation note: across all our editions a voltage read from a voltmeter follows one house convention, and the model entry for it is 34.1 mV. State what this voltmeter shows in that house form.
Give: 150 mV
